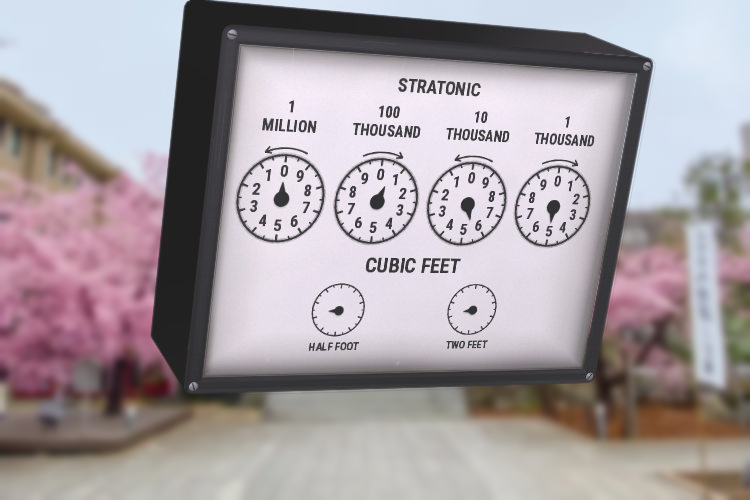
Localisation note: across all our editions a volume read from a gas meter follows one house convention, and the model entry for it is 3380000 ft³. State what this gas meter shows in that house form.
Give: 5500 ft³
